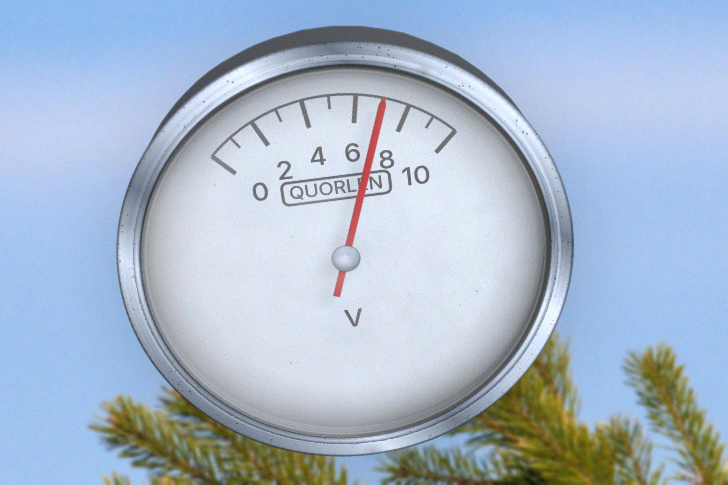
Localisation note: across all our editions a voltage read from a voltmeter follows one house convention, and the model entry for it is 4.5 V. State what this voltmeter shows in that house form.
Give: 7 V
